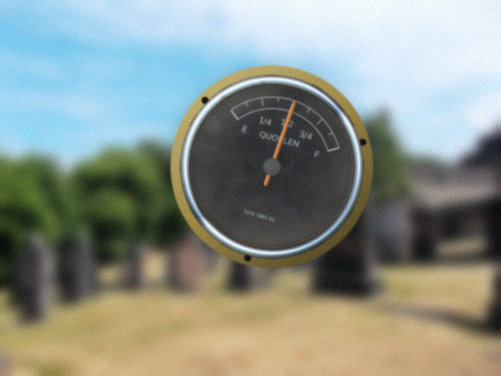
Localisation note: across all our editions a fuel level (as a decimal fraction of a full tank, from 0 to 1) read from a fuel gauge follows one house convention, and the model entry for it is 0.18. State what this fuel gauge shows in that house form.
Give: 0.5
